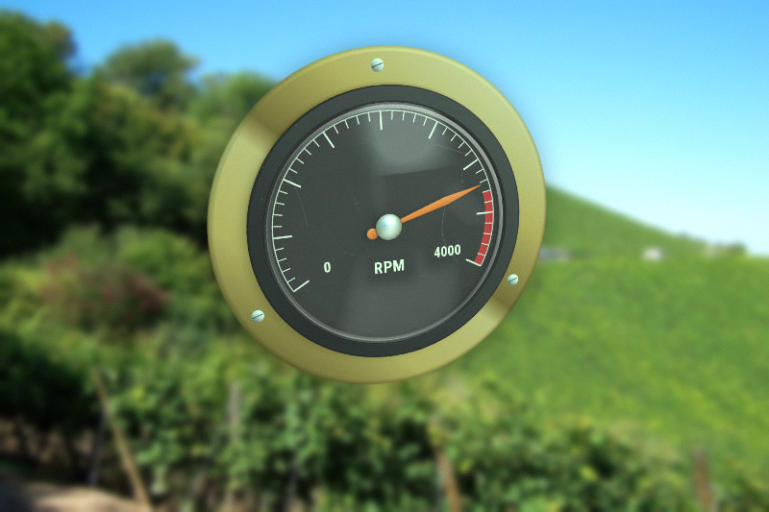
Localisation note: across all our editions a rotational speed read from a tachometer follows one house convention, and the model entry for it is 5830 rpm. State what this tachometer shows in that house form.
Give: 3200 rpm
